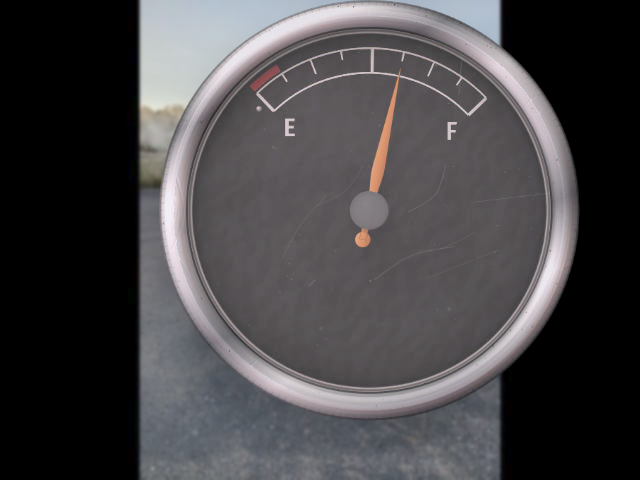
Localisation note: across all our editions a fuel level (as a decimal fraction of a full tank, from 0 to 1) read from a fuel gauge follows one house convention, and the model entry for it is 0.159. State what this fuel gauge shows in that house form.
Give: 0.625
